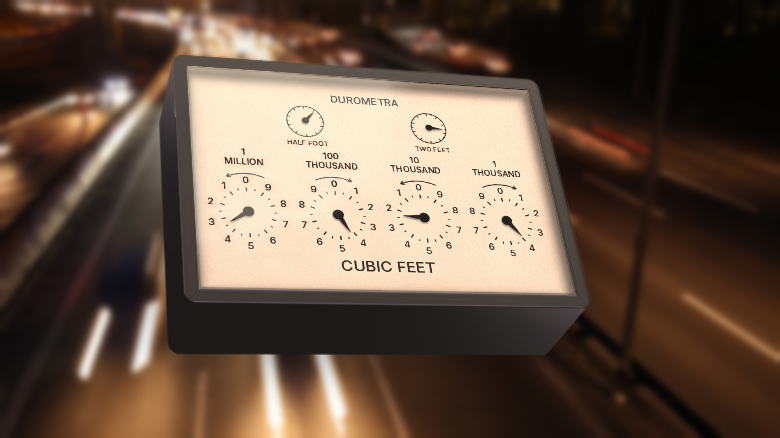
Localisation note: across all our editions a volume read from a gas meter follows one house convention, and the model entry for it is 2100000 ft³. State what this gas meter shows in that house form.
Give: 342400 ft³
